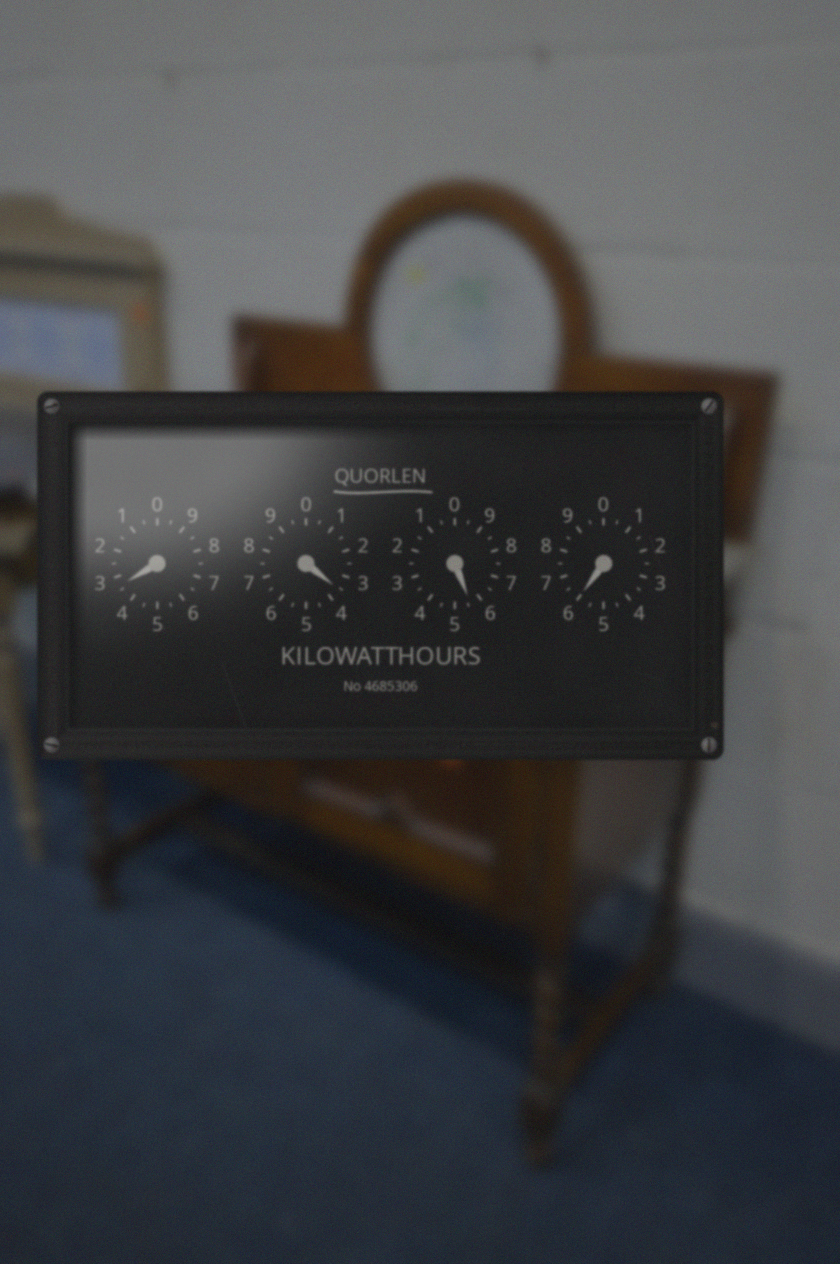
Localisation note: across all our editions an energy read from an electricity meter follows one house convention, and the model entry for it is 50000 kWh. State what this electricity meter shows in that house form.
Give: 3356 kWh
